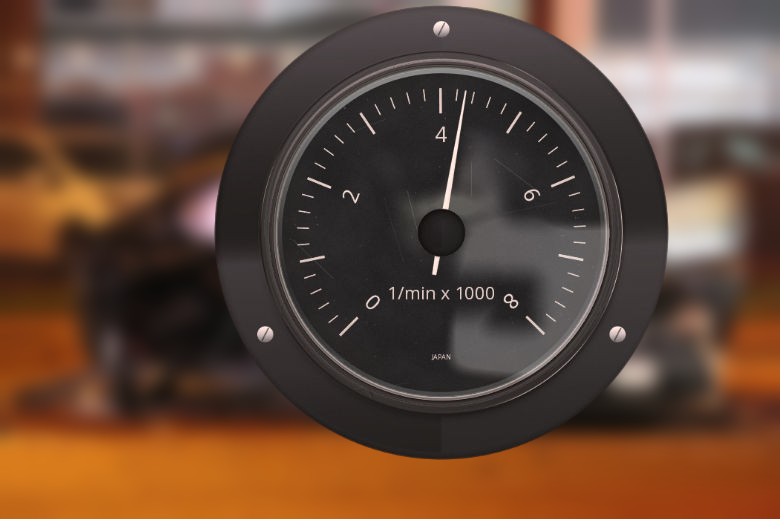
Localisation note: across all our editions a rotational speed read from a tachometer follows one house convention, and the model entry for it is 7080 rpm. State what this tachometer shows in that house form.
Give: 4300 rpm
